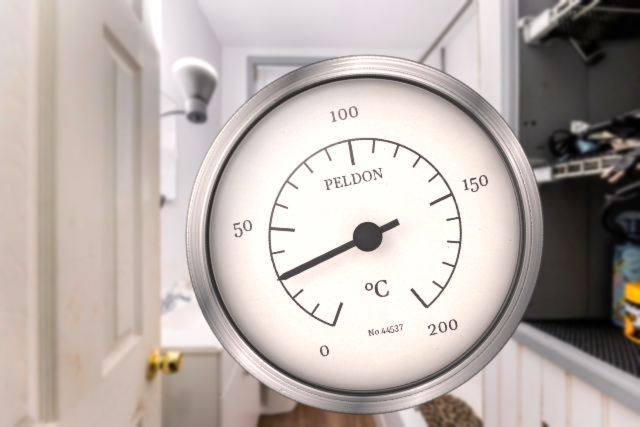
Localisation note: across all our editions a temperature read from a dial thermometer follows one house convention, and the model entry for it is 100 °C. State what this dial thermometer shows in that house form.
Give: 30 °C
